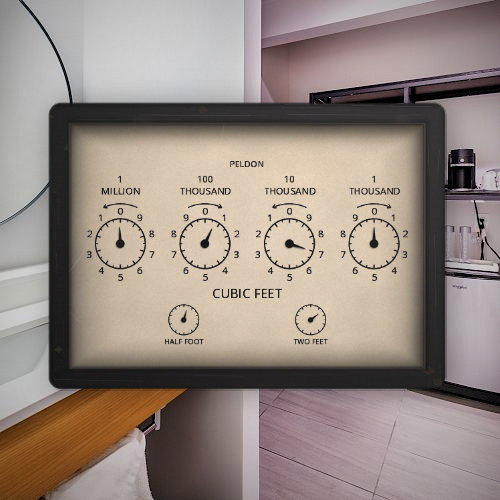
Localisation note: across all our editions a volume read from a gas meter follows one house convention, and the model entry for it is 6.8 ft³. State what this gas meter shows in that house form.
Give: 7000 ft³
